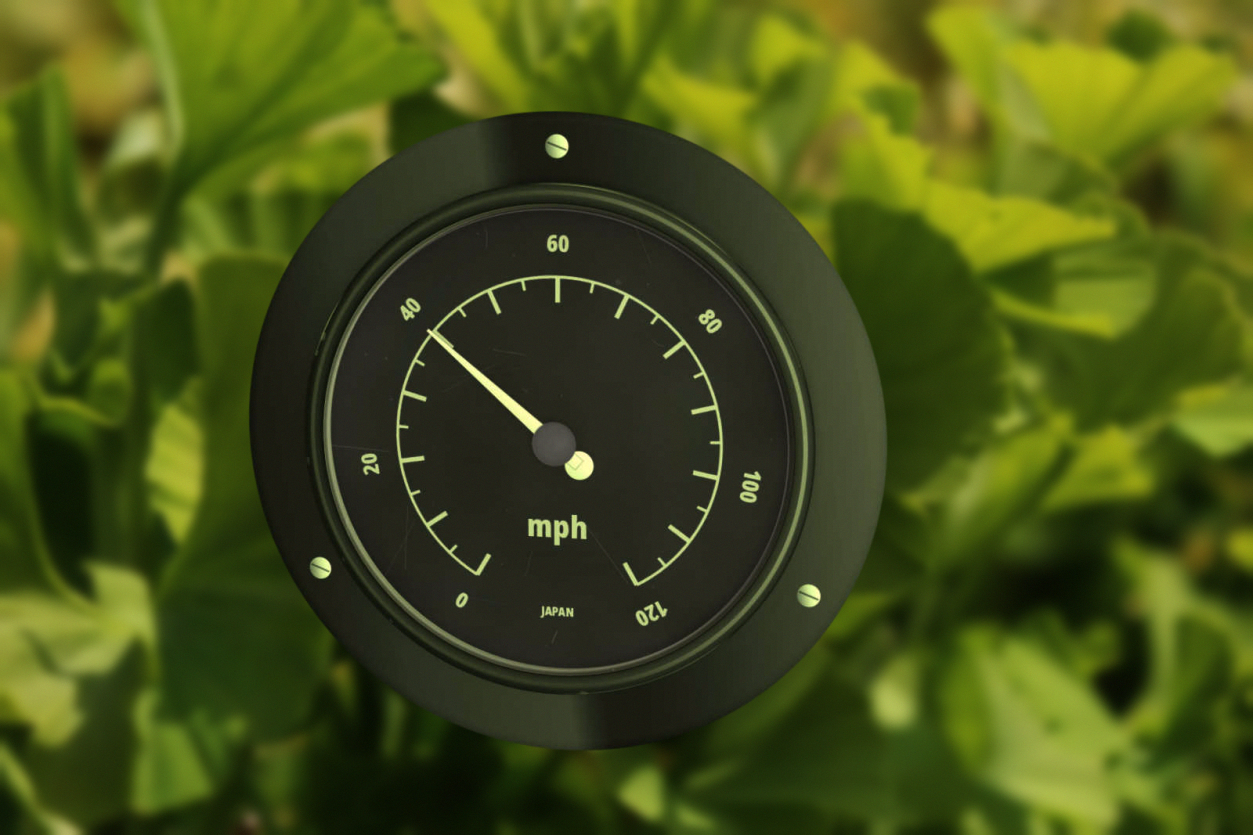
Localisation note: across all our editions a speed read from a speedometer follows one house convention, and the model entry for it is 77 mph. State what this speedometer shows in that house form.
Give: 40 mph
